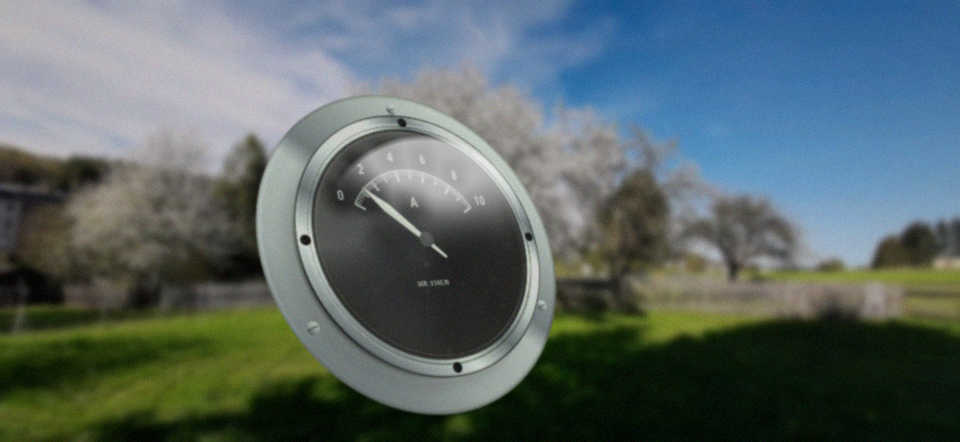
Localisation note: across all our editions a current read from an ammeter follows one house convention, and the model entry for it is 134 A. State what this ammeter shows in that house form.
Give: 1 A
